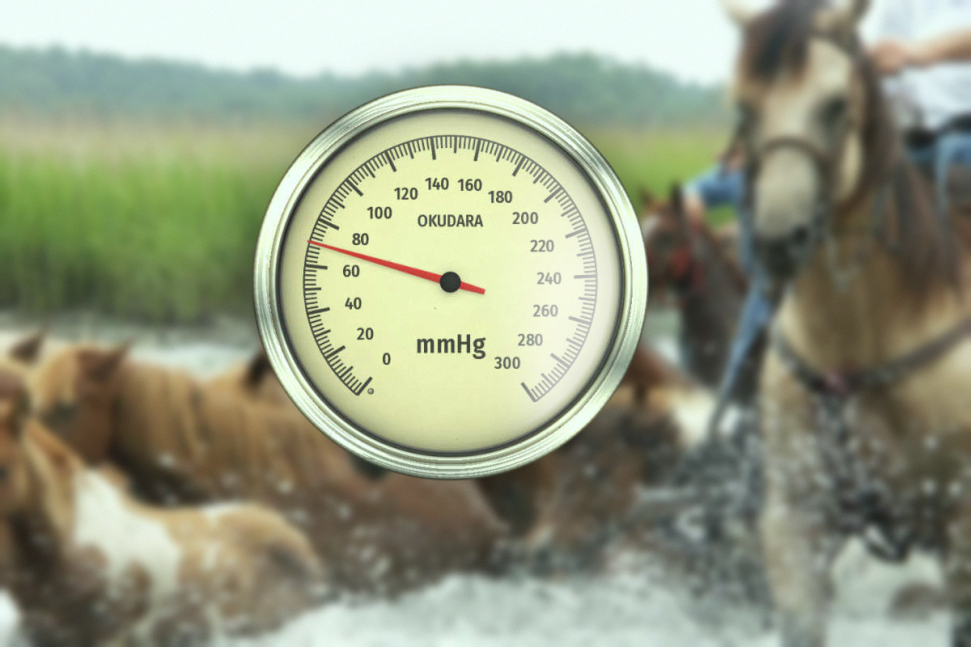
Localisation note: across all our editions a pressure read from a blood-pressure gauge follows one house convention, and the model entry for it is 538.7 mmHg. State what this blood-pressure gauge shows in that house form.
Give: 70 mmHg
